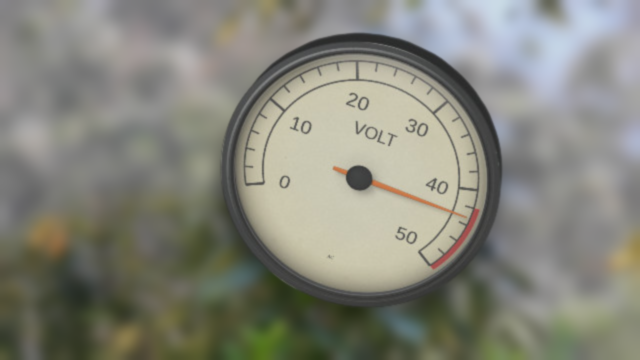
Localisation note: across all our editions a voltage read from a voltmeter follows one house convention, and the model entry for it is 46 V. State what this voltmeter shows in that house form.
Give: 43 V
